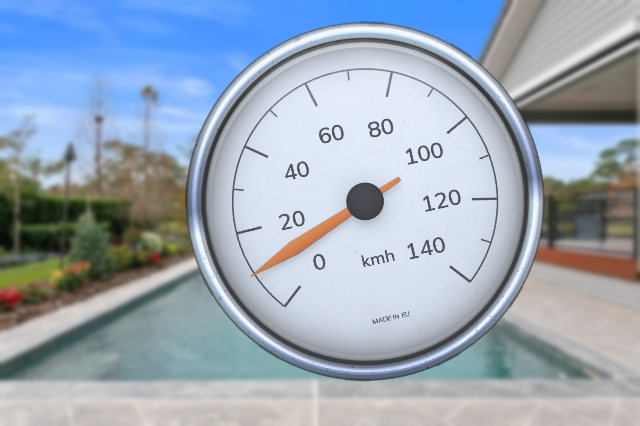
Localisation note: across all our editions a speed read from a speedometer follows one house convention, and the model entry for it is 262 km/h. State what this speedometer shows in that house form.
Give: 10 km/h
